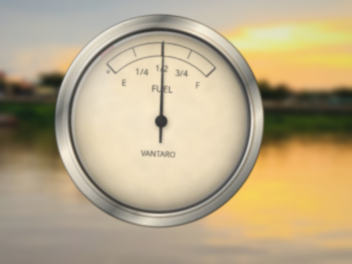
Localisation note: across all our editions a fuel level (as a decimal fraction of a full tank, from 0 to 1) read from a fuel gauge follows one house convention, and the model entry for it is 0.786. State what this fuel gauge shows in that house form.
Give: 0.5
